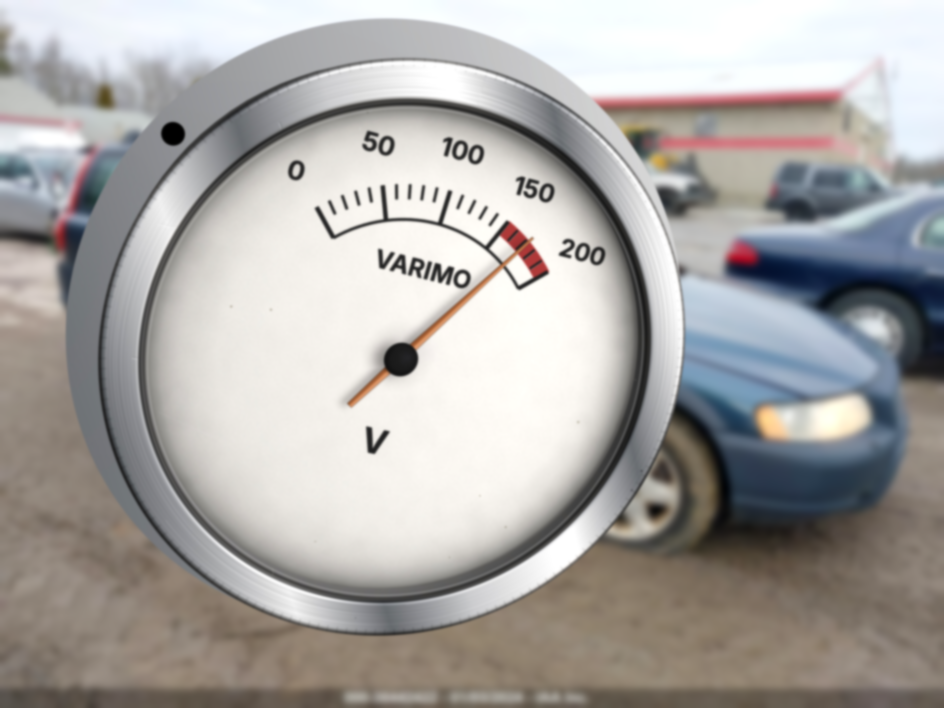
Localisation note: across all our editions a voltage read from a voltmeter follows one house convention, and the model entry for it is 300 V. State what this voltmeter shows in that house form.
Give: 170 V
